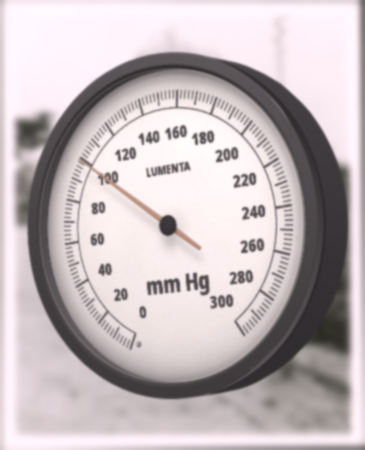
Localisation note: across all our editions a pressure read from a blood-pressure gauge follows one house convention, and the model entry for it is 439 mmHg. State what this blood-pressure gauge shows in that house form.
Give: 100 mmHg
